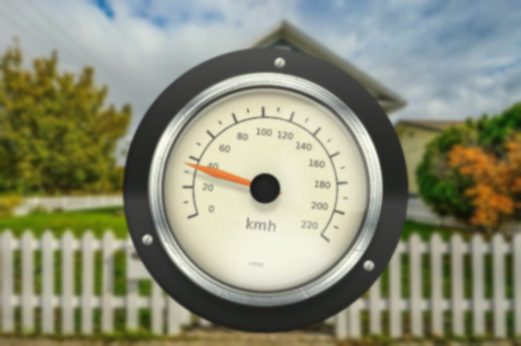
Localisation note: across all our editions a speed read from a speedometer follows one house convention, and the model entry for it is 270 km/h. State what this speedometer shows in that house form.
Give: 35 km/h
